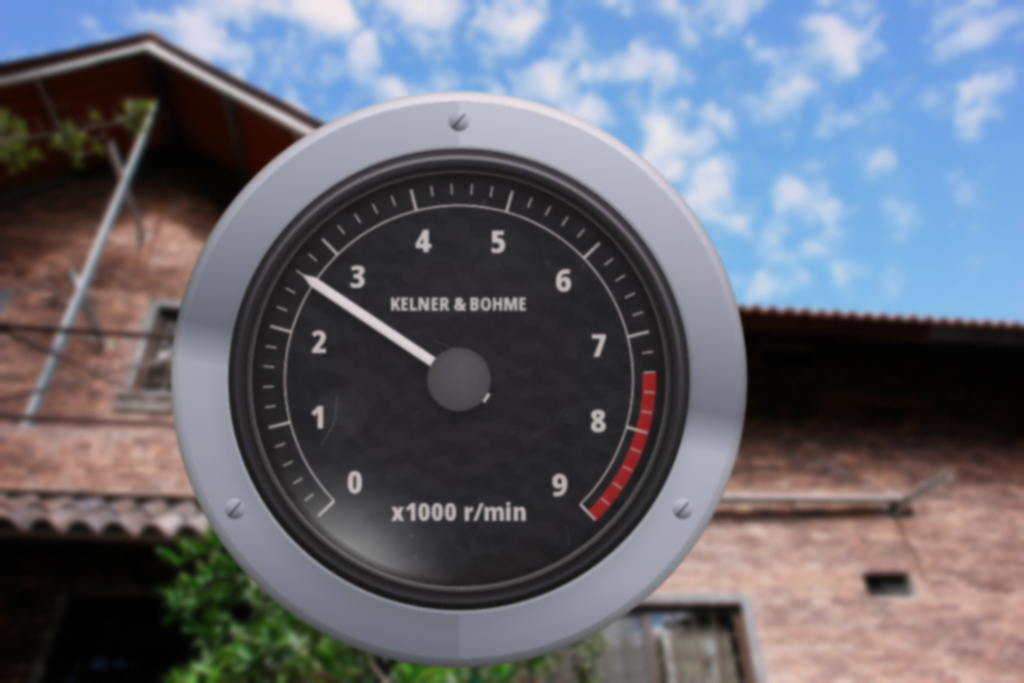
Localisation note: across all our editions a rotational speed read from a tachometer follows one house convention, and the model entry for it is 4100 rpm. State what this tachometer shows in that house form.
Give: 2600 rpm
